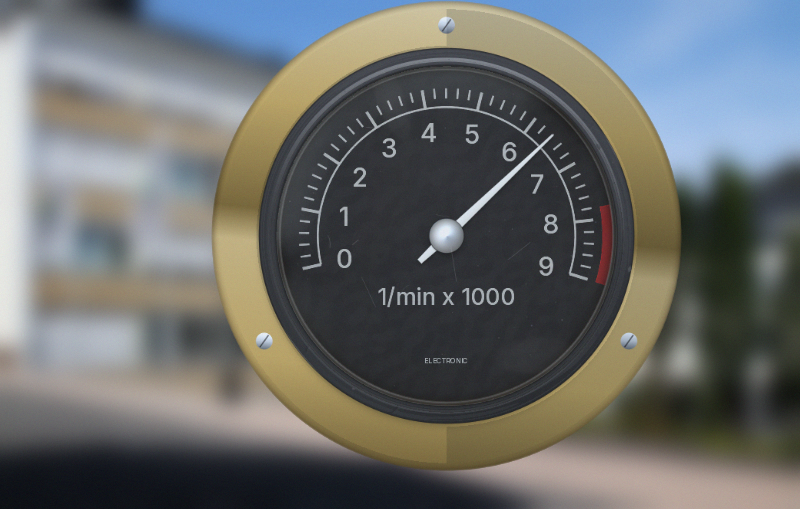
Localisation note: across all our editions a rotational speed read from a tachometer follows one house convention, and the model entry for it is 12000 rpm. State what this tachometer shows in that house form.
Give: 6400 rpm
